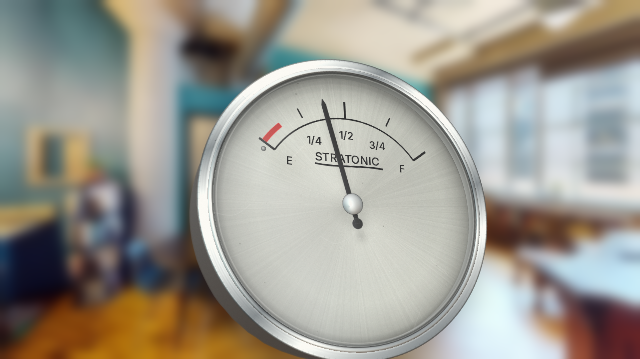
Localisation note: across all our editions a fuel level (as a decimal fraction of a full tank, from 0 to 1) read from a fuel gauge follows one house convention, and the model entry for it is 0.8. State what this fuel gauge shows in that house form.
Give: 0.375
